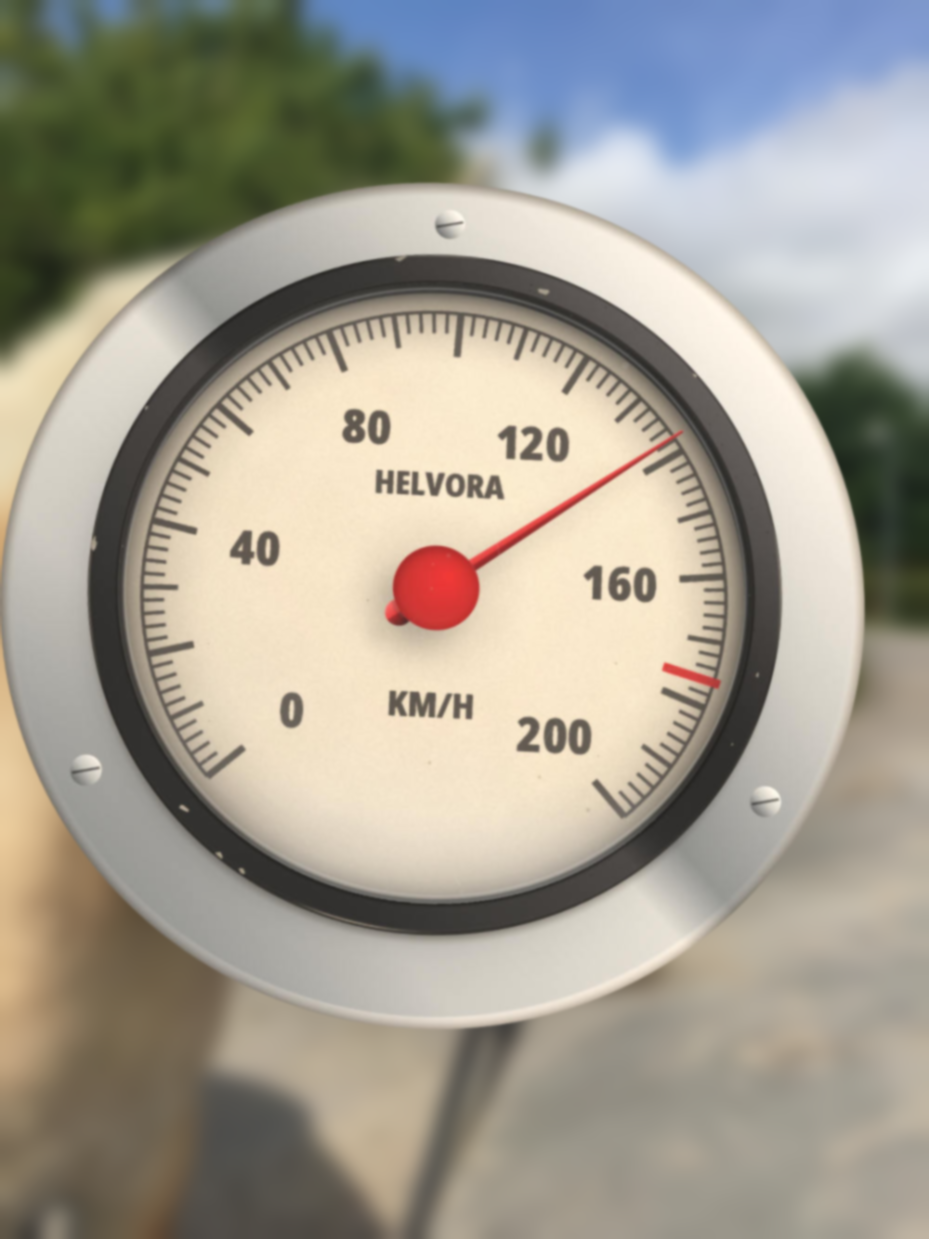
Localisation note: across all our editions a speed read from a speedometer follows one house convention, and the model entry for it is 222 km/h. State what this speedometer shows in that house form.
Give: 138 km/h
